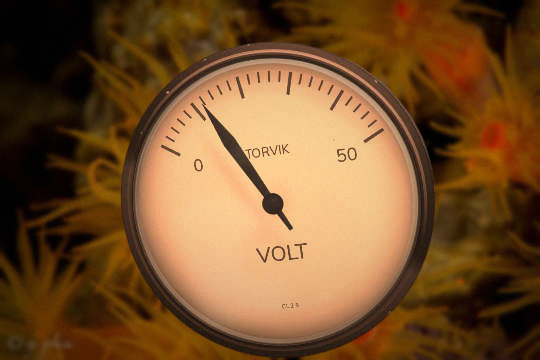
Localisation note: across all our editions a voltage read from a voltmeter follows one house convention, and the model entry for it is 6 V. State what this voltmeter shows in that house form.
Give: 12 V
